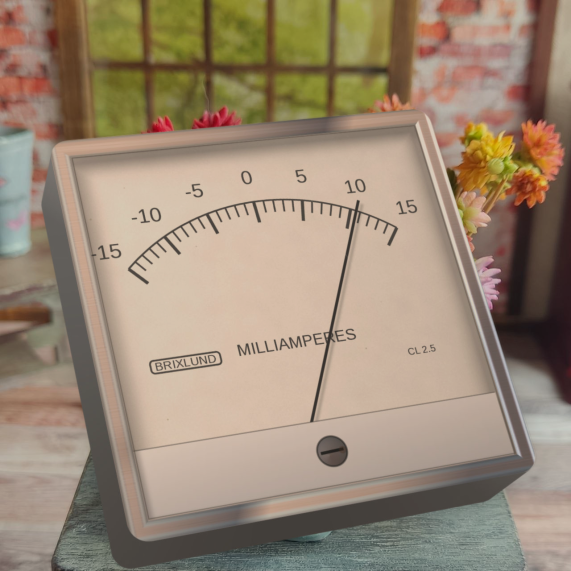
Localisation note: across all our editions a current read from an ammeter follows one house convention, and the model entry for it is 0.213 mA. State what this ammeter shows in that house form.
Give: 10.5 mA
